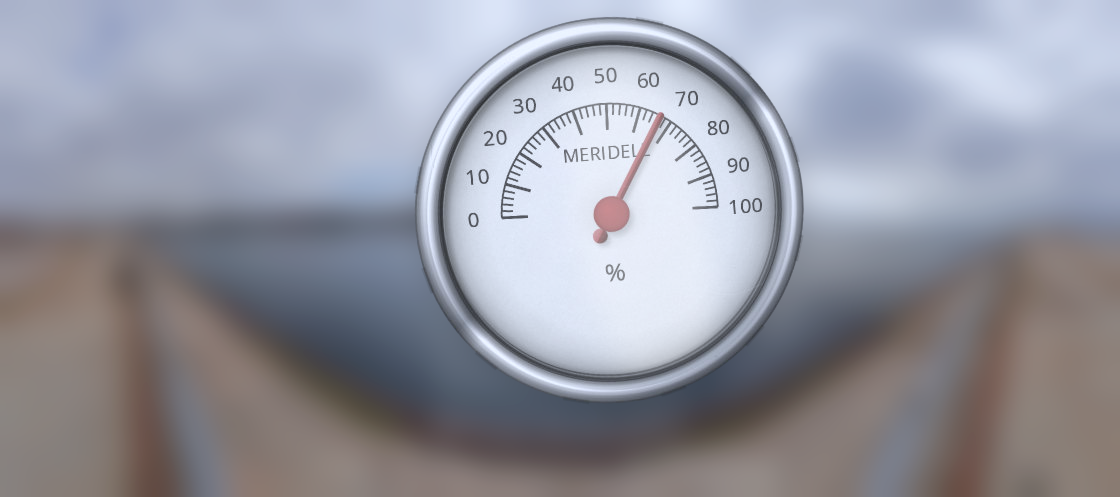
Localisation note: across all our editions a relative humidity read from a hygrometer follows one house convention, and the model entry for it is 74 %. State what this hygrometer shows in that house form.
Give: 66 %
